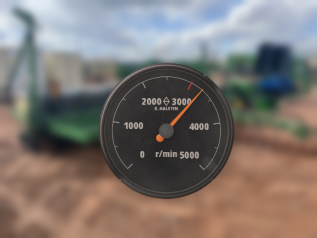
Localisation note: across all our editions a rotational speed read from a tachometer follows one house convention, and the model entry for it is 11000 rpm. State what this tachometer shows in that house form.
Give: 3250 rpm
